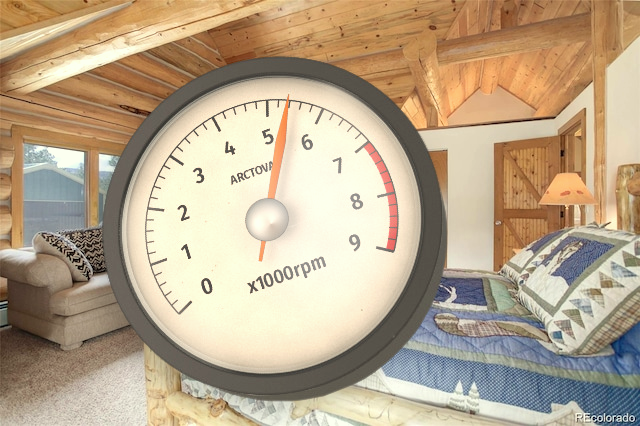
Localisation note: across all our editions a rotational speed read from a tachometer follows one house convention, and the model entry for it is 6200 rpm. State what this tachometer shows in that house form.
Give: 5400 rpm
